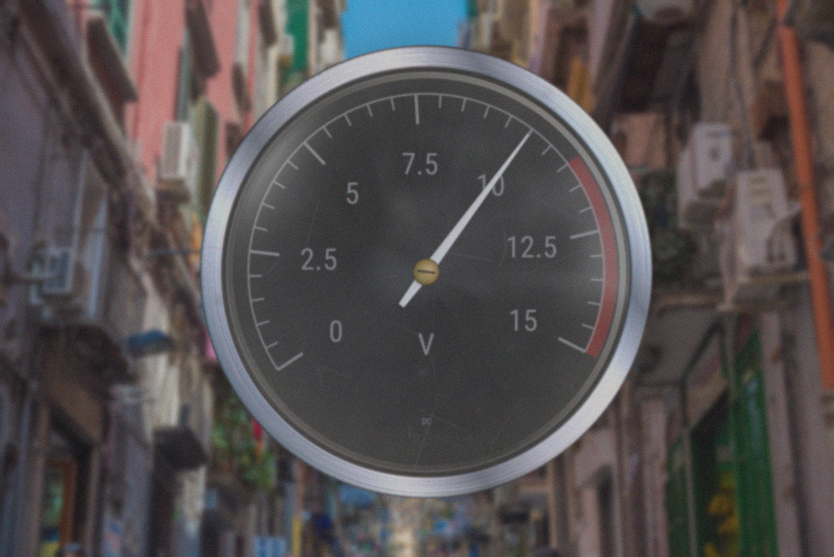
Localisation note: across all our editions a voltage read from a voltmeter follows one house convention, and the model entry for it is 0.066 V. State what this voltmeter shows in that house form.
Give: 10 V
